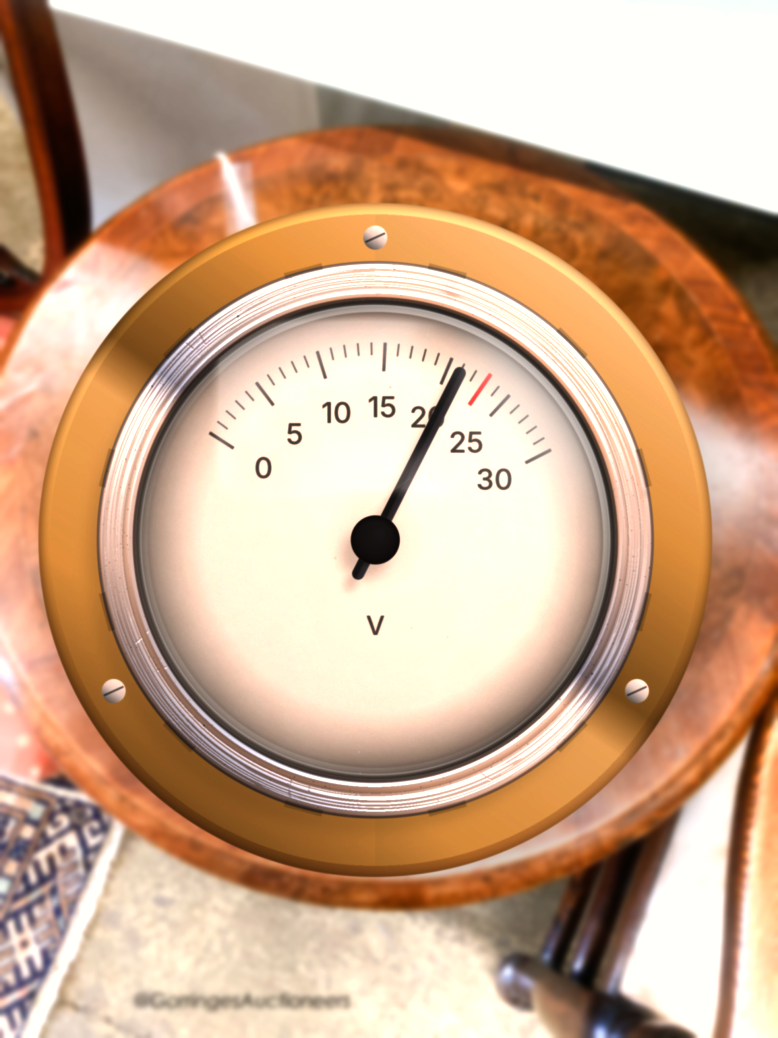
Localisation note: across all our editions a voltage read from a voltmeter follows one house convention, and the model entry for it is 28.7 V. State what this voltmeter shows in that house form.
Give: 21 V
